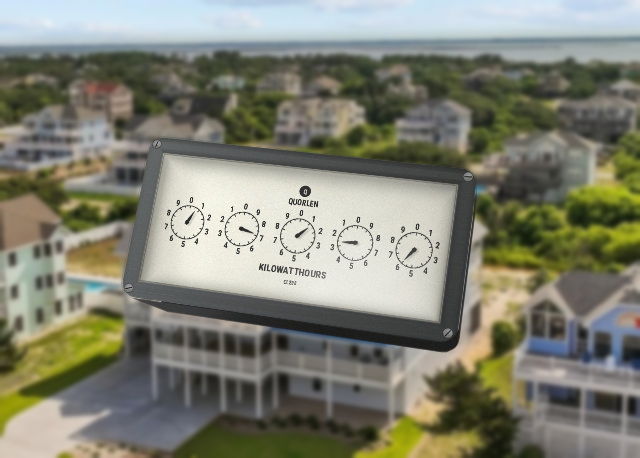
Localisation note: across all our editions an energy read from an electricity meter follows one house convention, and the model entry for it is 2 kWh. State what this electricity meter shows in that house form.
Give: 7126 kWh
